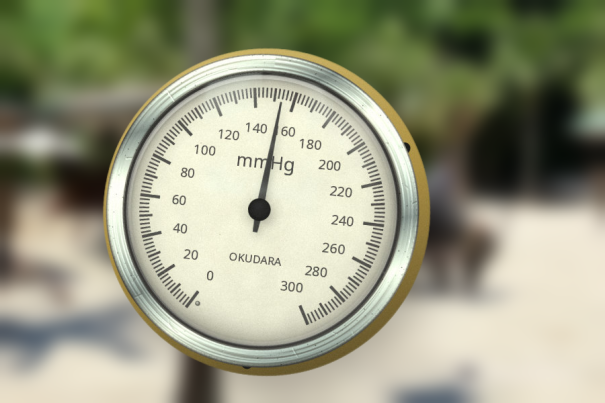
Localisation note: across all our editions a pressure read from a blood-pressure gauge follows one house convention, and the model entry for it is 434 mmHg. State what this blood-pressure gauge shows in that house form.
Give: 154 mmHg
